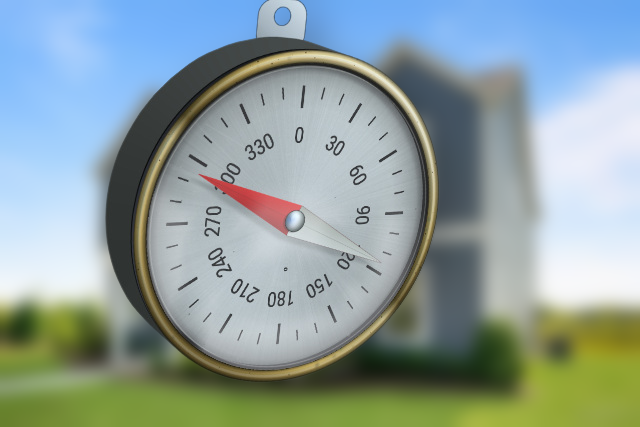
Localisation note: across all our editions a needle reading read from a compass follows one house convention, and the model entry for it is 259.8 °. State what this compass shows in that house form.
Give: 295 °
